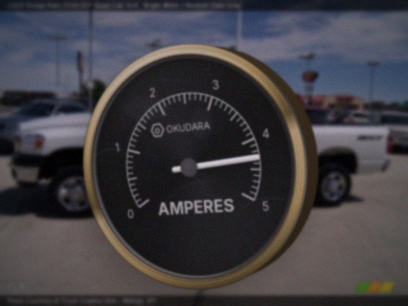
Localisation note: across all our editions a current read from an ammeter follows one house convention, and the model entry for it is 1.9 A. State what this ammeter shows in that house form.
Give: 4.3 A
